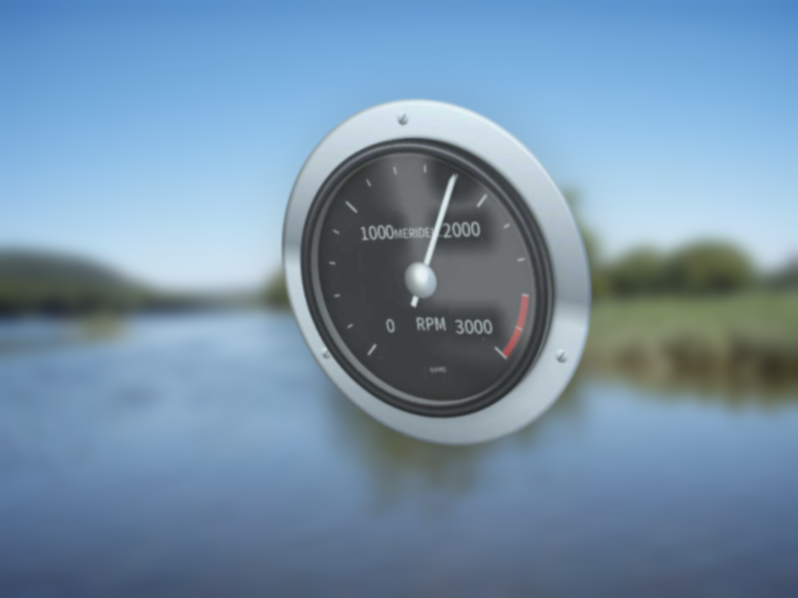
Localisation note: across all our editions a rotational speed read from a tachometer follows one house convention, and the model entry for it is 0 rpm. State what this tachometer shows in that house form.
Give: 1800 rpm
